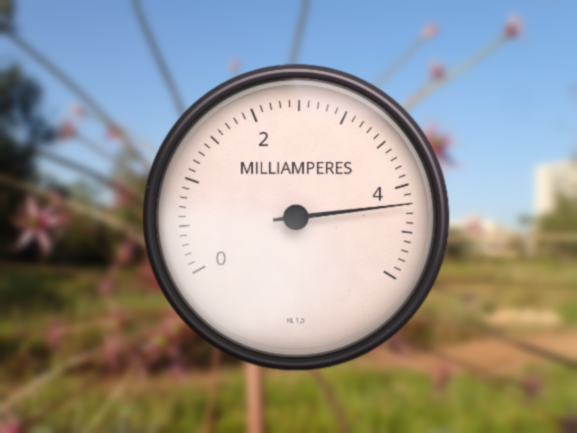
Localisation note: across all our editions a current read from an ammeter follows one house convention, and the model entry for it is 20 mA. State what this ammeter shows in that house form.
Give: 4.2 mA
